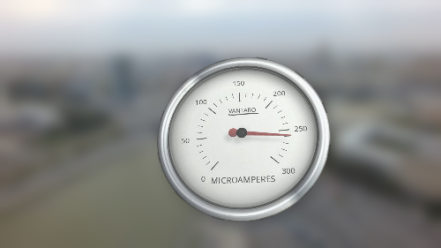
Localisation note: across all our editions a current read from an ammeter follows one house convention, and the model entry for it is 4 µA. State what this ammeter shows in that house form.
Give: 260 µA
